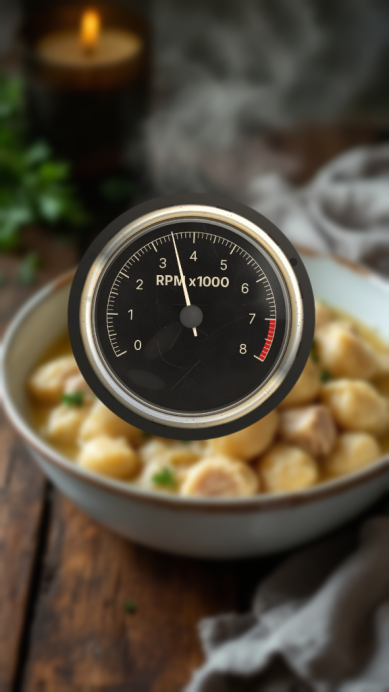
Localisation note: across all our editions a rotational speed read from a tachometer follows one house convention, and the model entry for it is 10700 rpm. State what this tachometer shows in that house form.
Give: 3500 rpm
